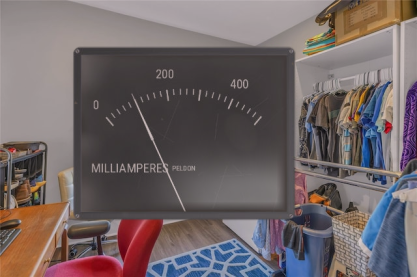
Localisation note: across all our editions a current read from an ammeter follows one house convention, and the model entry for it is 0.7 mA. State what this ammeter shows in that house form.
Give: 100 mA
